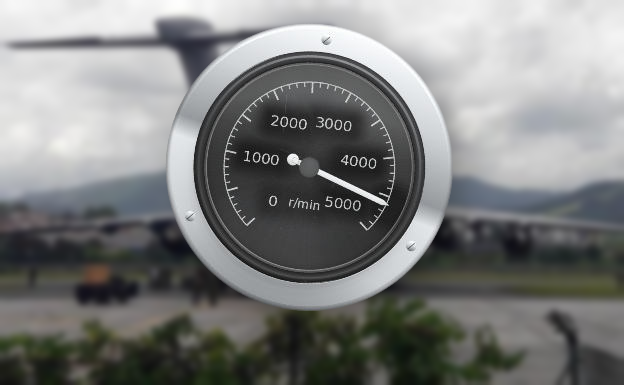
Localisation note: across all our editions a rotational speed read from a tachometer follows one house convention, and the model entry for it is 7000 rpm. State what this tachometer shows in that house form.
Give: 4600 rpm
